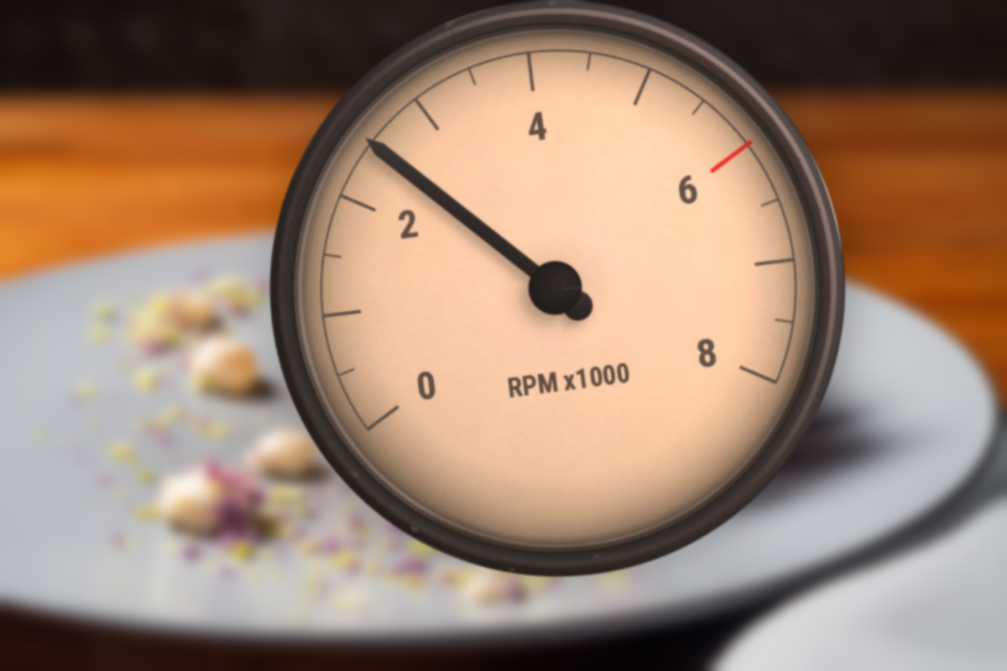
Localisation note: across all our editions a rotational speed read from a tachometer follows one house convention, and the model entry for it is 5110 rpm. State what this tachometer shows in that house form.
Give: 2500 rpm
